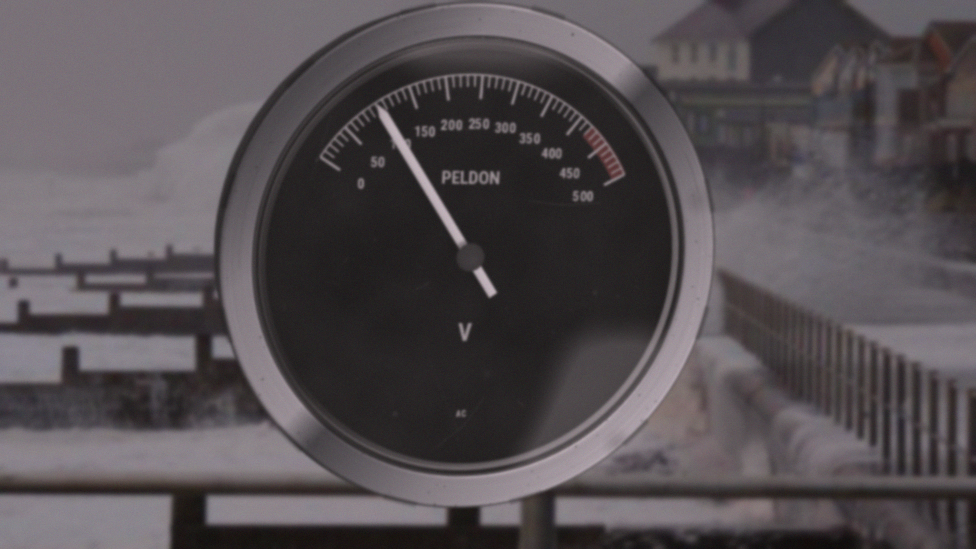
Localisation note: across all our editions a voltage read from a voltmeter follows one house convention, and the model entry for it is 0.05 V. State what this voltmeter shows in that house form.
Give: 100 V
